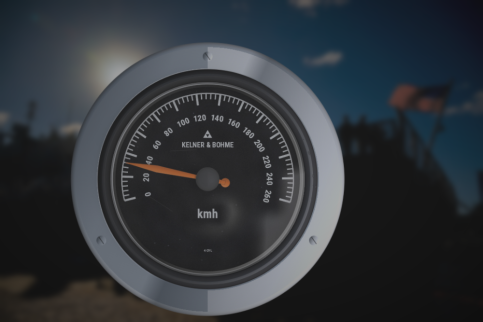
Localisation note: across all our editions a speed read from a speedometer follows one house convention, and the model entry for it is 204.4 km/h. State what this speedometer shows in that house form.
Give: 32 km/h
